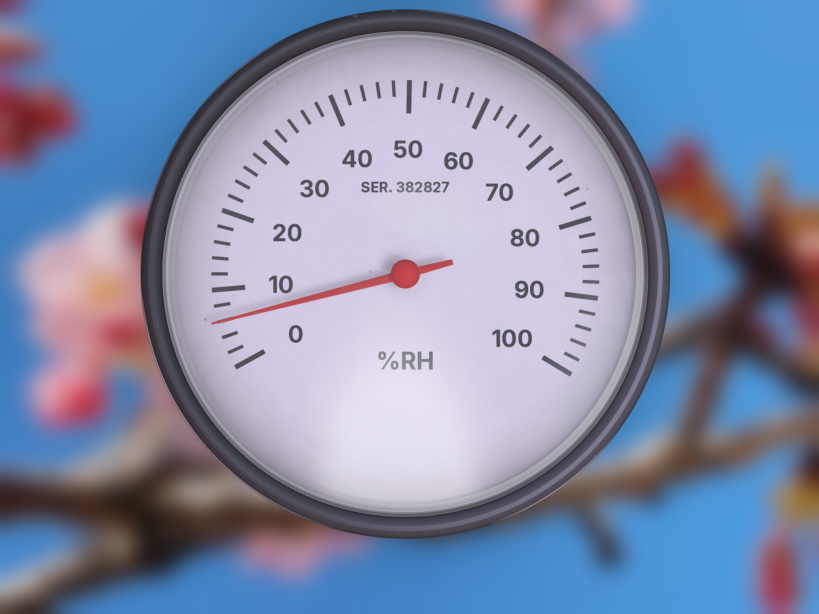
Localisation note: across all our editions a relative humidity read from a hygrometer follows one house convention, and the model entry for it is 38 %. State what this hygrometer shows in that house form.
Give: 6 %
